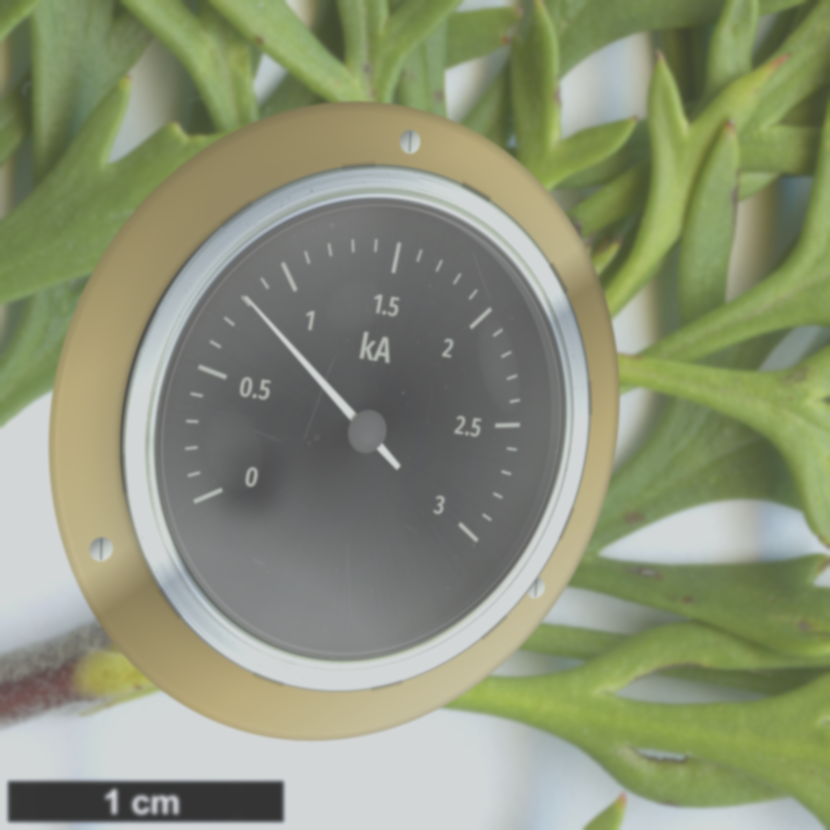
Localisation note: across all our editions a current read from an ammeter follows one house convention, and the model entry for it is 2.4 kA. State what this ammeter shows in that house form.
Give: 0.8 kA
